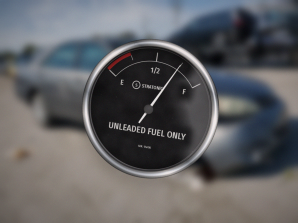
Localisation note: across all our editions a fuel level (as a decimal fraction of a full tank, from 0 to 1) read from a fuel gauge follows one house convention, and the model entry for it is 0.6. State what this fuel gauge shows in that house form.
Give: 0.75
